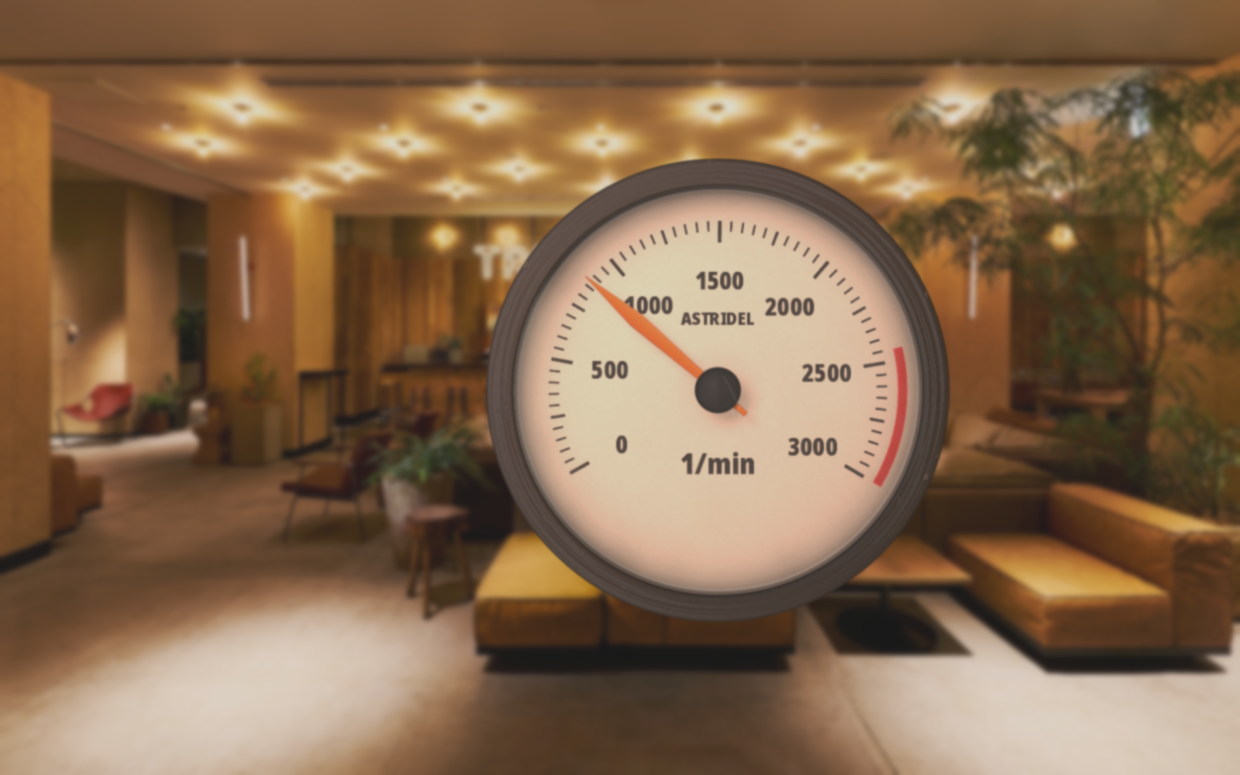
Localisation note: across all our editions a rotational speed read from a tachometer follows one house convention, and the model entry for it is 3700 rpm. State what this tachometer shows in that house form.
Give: 875 rpm
